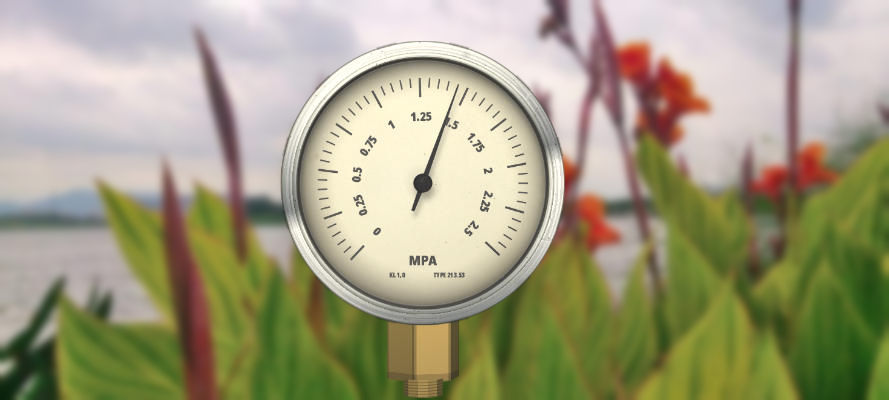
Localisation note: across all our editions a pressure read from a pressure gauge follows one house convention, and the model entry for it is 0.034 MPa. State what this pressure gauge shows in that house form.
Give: 1.45 MPa
